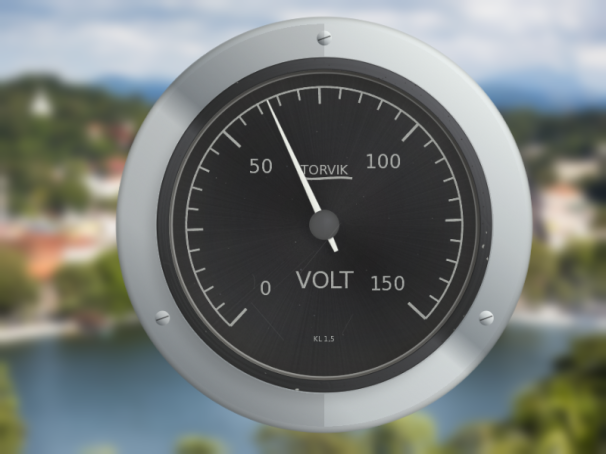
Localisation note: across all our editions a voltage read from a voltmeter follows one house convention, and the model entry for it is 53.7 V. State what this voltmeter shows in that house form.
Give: 62.5 V
